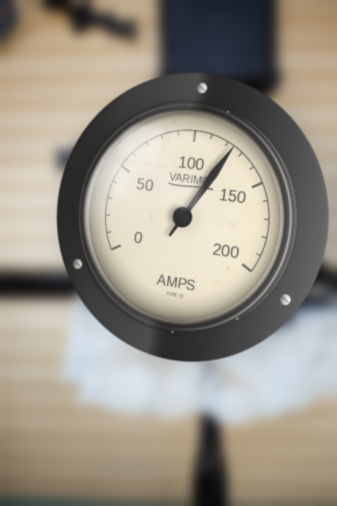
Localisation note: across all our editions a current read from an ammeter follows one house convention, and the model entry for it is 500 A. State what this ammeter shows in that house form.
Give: 125 A
